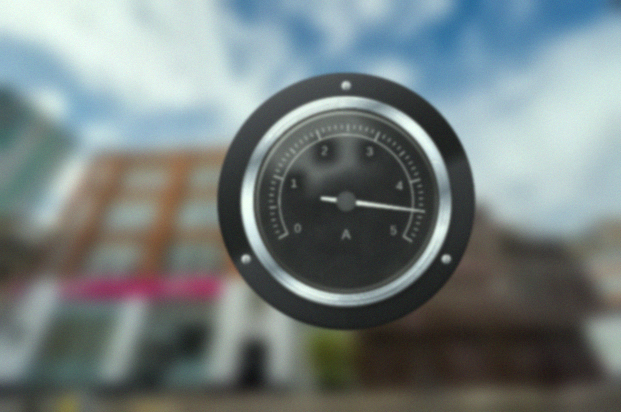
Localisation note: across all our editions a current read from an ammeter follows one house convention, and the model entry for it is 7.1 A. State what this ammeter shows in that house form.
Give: 4.5 A
